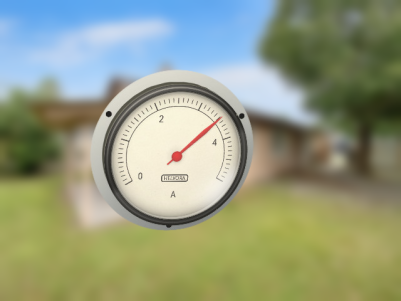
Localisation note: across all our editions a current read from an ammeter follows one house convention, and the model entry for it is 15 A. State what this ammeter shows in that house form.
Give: 3.5 A
